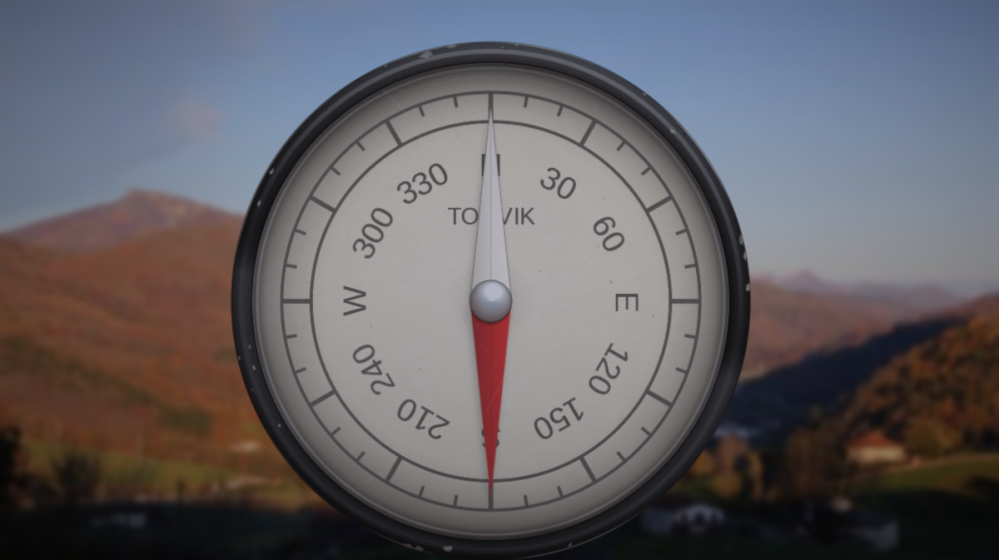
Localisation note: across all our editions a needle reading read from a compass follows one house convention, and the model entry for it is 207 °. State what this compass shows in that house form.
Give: 180 °
